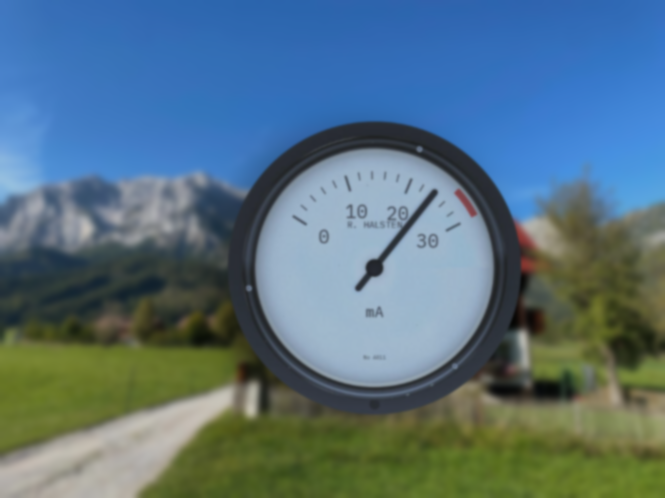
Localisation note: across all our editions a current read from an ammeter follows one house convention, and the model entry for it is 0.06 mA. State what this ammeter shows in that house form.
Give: 24 mA
